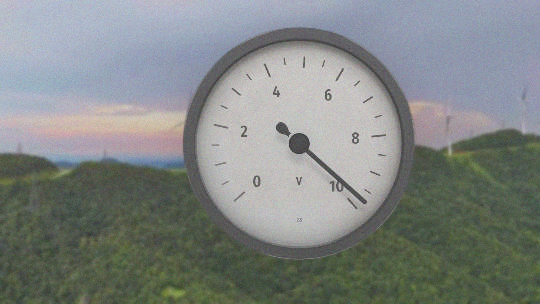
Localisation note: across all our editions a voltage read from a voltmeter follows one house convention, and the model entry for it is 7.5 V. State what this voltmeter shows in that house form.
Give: 9.75 V
